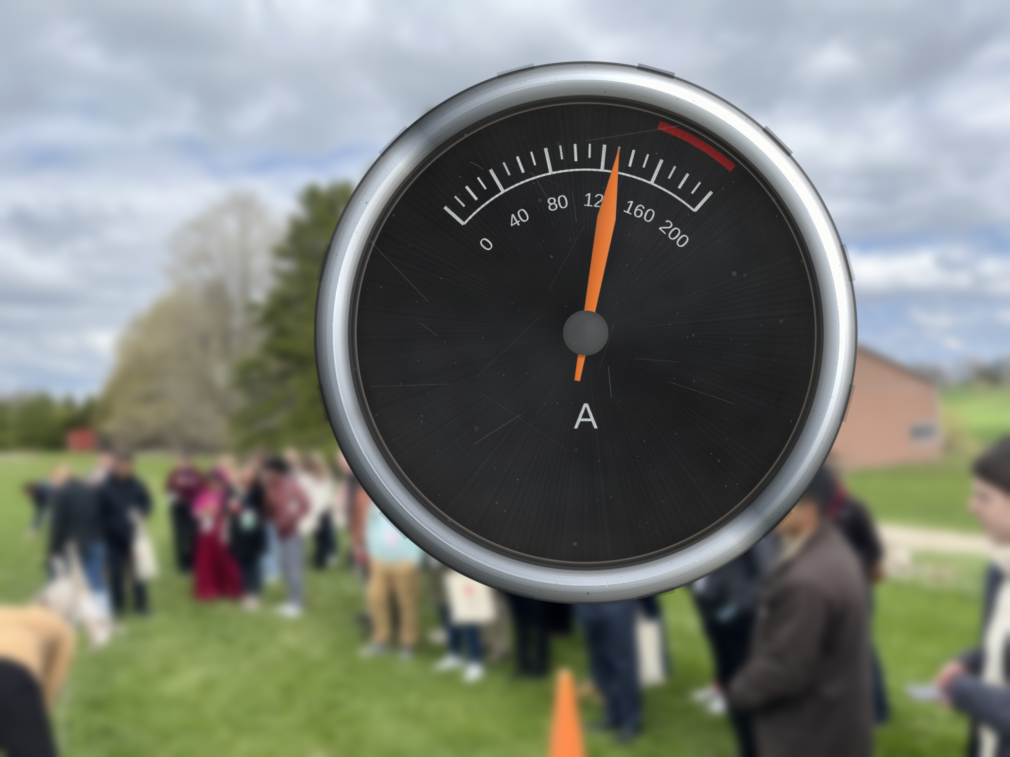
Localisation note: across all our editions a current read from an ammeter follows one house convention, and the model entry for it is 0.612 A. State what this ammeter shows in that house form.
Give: 130 A
